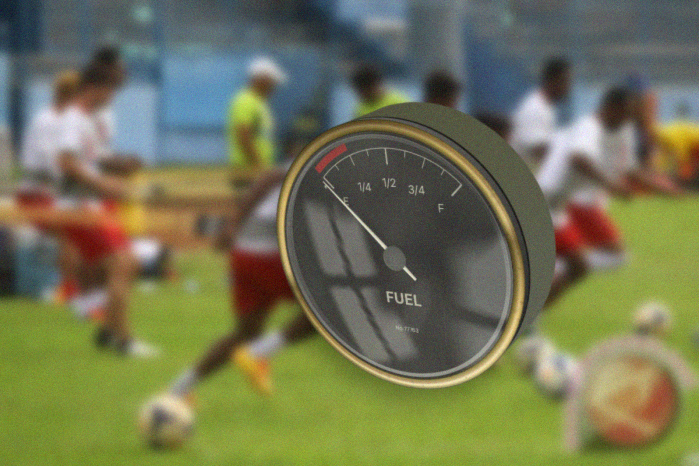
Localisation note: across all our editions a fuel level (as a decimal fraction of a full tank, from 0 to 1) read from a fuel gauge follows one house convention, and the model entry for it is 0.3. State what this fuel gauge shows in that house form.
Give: 0
